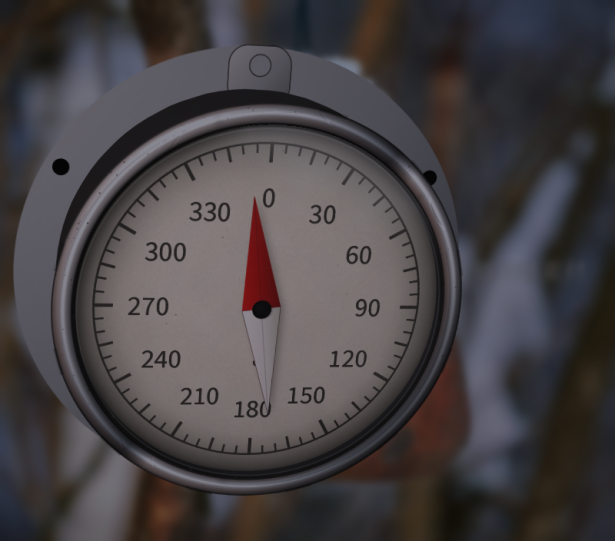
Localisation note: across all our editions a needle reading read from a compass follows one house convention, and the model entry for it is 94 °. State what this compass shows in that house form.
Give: 352.5 °
